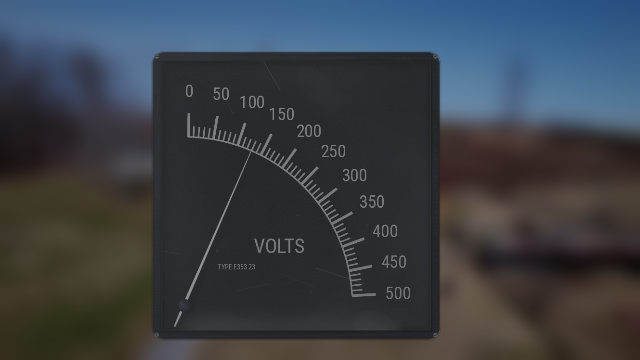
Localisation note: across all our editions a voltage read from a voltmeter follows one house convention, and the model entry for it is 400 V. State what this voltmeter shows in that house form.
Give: 130 V
